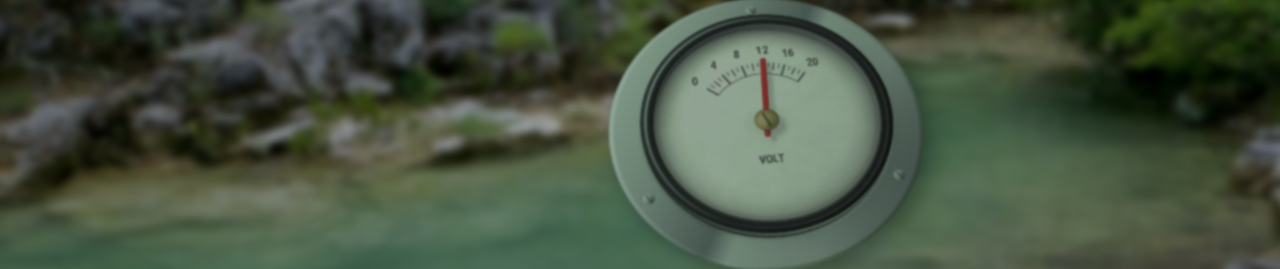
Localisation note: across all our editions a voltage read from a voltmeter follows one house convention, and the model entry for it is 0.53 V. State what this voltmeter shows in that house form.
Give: 12 V
